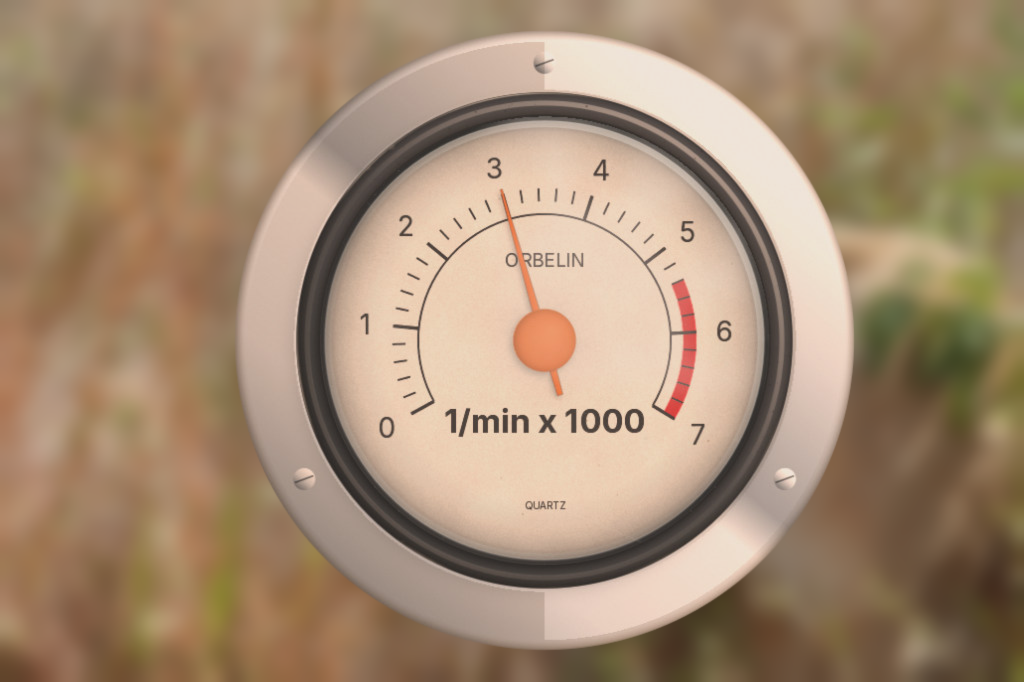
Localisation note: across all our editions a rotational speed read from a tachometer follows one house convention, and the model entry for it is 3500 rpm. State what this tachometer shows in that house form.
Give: 3000 rpm
